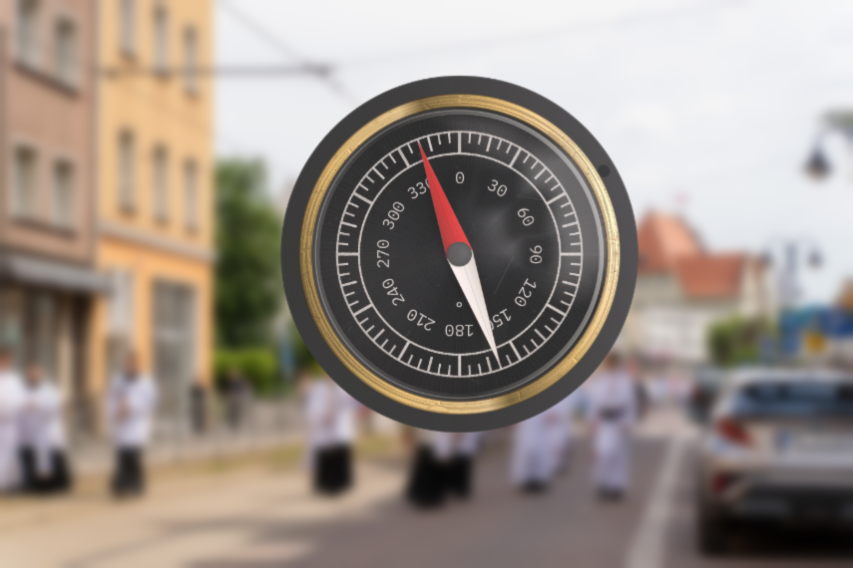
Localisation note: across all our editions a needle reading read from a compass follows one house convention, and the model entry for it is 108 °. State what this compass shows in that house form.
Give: 340 °
